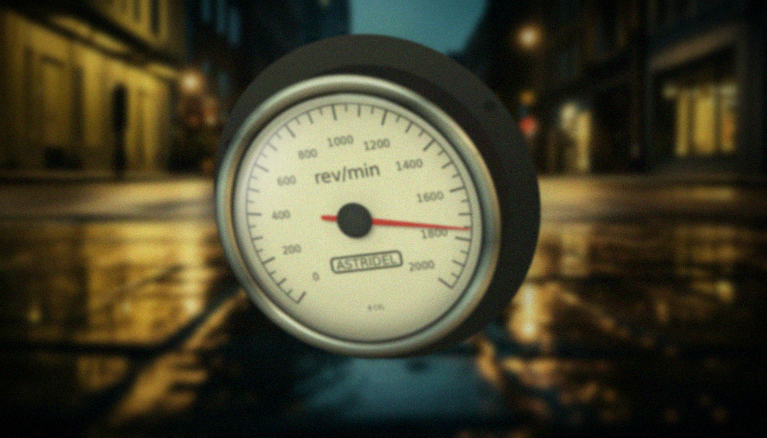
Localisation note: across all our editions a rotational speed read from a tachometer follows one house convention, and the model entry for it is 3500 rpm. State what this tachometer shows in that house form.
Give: 1750 rpm
